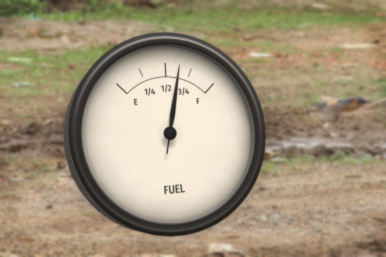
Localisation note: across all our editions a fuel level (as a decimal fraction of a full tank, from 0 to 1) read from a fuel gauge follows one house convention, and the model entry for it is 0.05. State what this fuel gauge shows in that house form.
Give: 0.625
